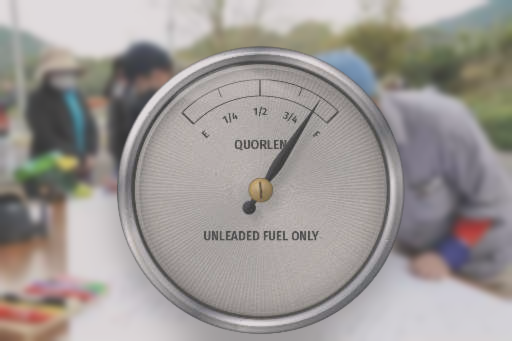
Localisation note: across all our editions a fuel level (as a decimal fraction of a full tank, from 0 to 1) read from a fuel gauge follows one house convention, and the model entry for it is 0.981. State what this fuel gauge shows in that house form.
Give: 0.875
